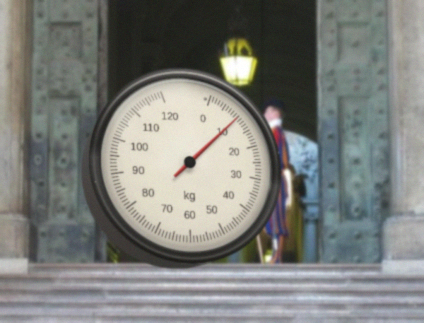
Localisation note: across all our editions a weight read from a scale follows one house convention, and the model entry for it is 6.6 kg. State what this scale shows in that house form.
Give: 10 kg
